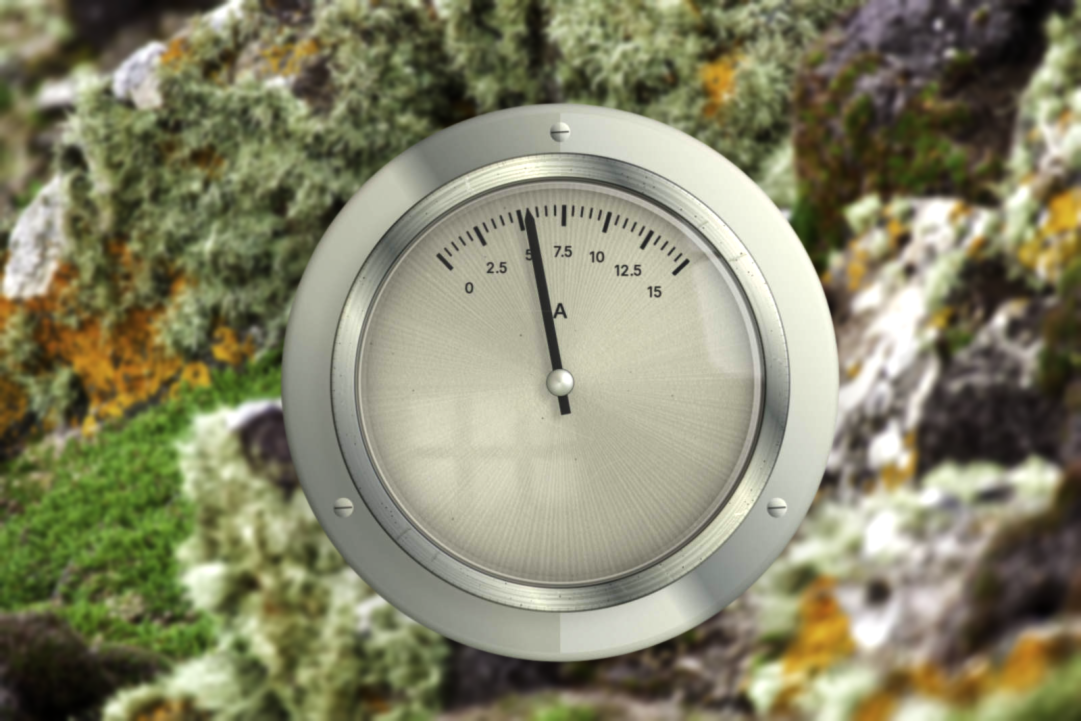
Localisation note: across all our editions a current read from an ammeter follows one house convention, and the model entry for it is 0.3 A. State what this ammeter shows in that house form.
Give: 5.5 A
